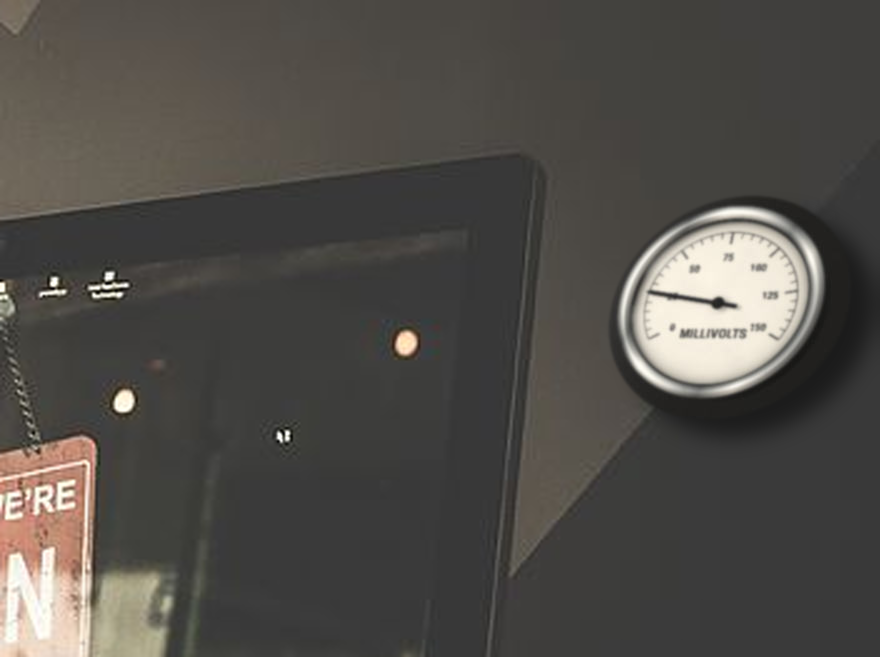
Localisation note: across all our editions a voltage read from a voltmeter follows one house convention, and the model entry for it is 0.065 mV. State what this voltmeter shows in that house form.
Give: 25 mV
